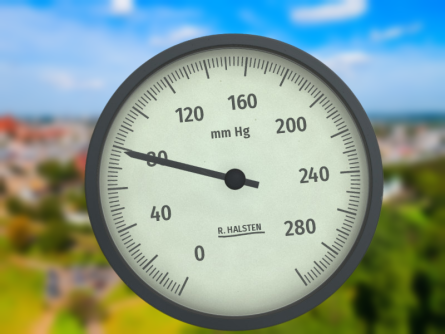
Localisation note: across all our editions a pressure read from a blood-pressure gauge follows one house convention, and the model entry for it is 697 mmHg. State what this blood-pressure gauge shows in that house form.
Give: 78 mmHg
